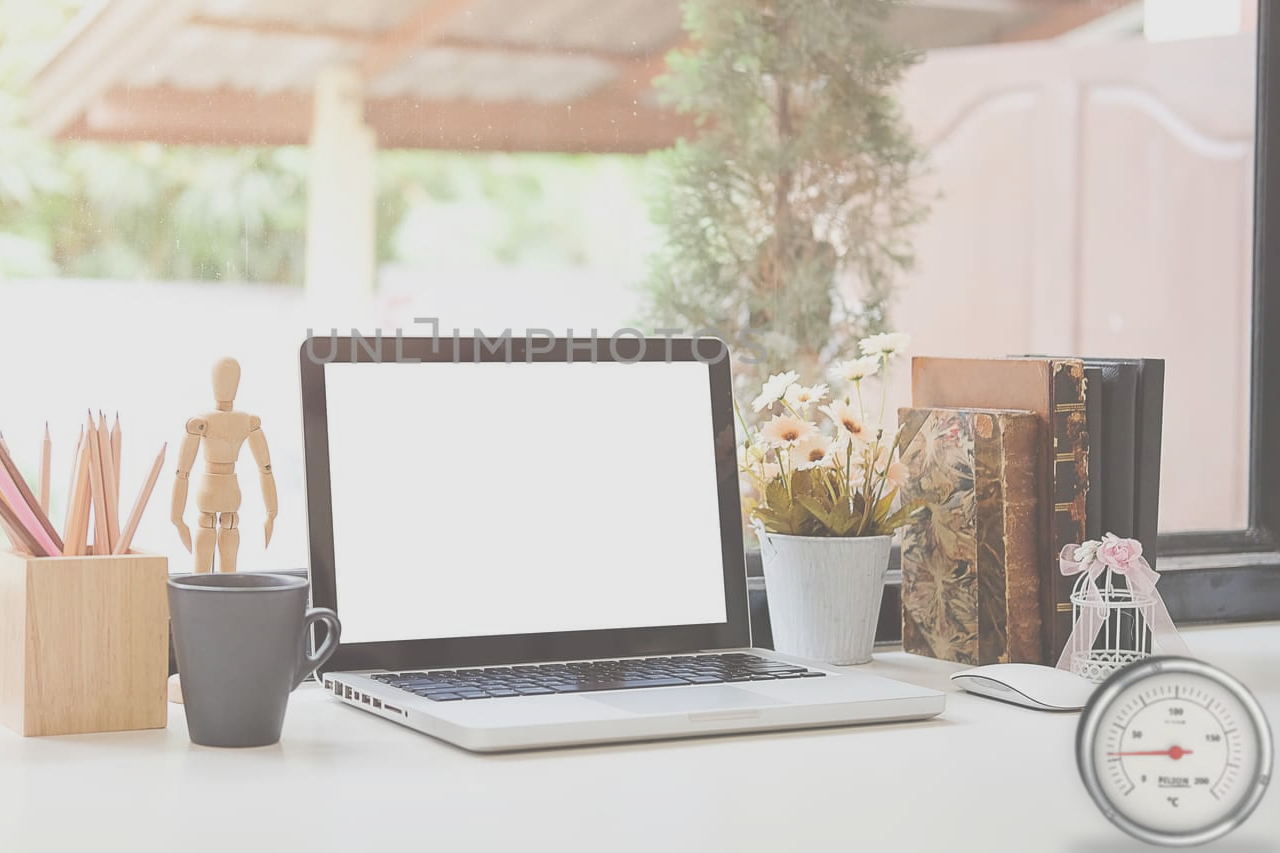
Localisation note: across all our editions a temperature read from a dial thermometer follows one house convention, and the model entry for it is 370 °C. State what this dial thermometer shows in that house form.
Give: 30 °C
